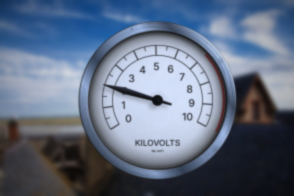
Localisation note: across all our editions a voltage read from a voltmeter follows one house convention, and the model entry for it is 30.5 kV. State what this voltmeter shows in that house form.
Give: 2 kV
